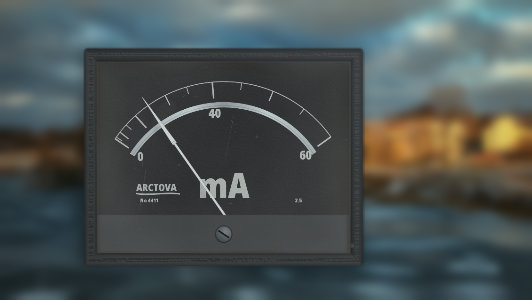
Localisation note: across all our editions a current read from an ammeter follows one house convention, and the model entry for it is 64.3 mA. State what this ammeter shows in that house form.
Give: 25 mA
